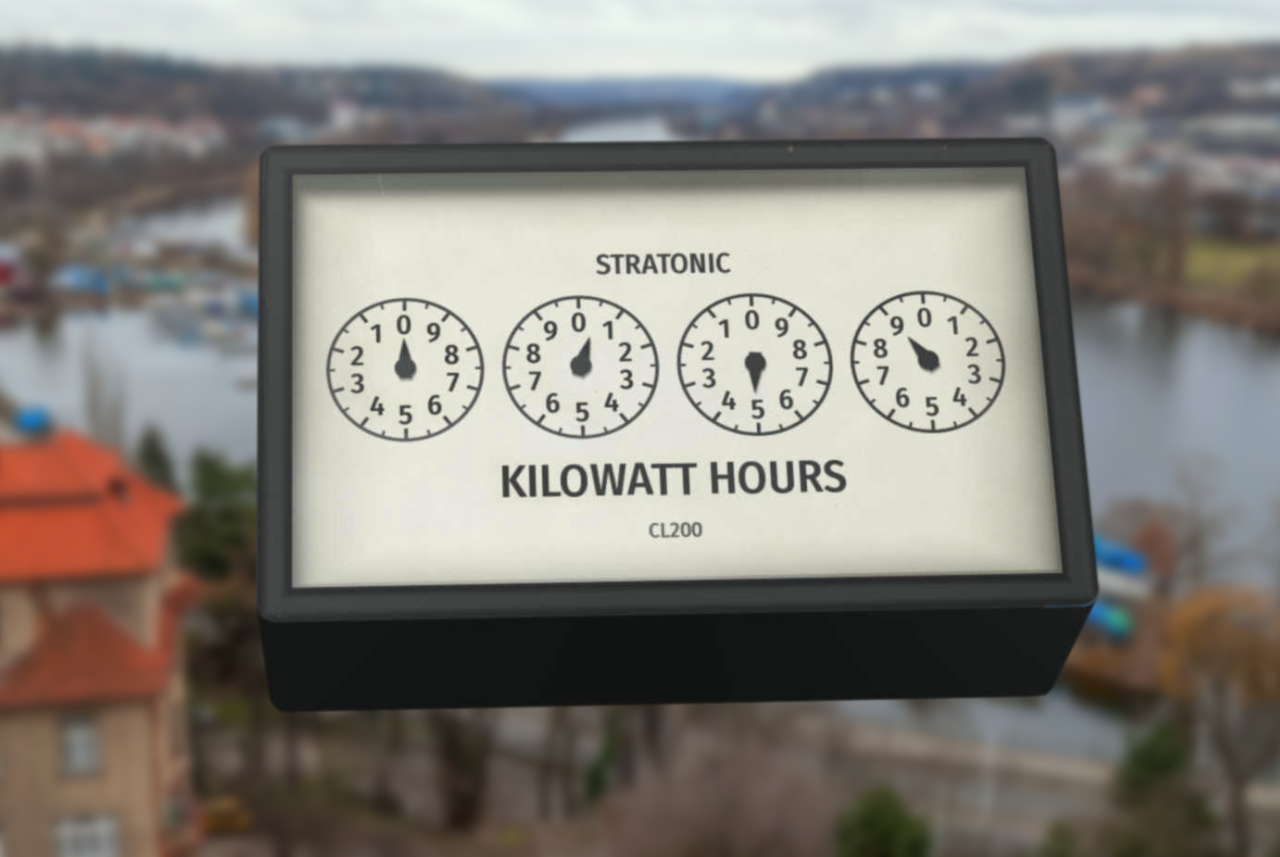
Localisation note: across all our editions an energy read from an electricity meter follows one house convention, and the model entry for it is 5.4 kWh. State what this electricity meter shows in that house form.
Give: 49 kWh
